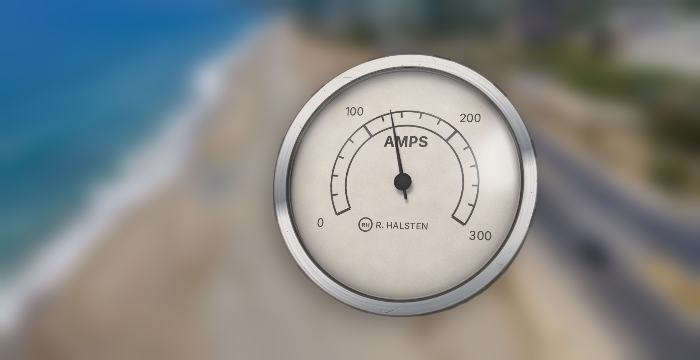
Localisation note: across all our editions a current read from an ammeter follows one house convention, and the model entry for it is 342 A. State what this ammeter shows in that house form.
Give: 130 A
